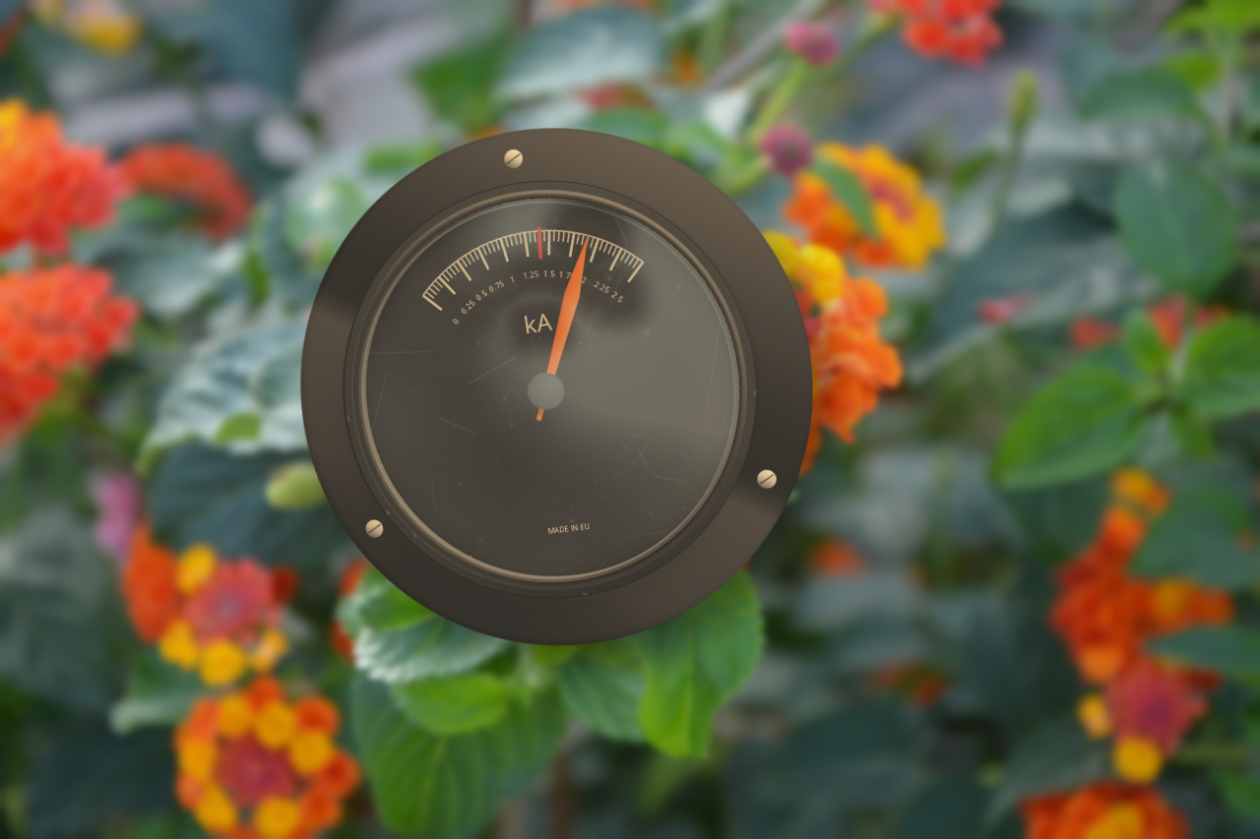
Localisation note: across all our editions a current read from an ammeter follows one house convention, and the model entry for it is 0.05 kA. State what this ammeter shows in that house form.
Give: 1.9 kA
